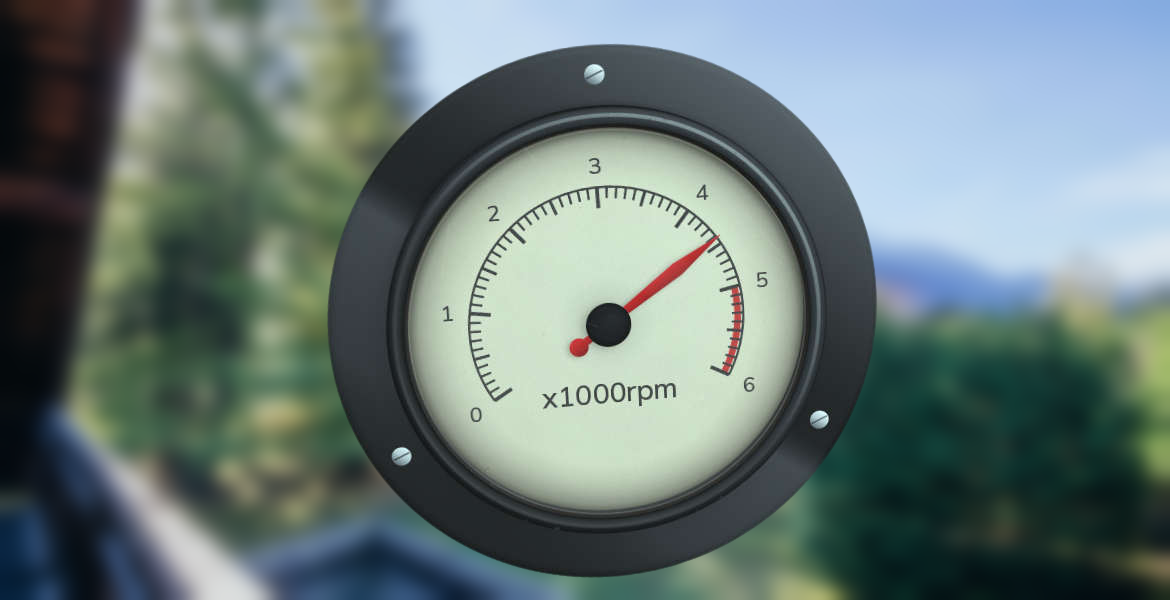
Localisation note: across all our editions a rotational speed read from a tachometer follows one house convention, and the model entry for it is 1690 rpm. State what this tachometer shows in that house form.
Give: 4400 rpm
